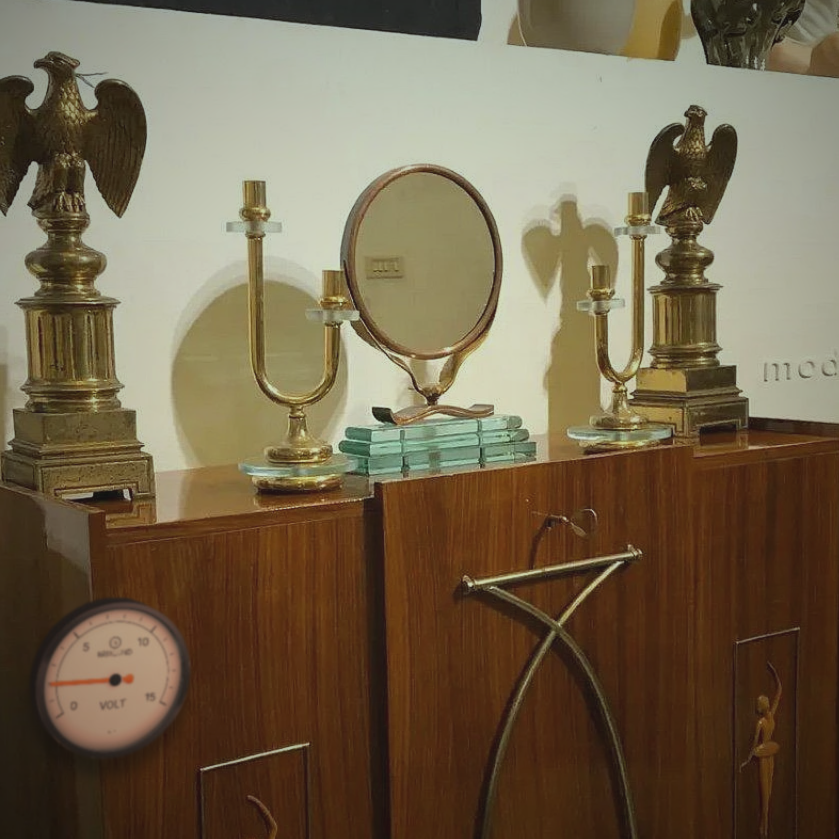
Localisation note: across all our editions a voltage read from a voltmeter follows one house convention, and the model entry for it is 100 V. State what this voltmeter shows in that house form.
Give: 2 V
